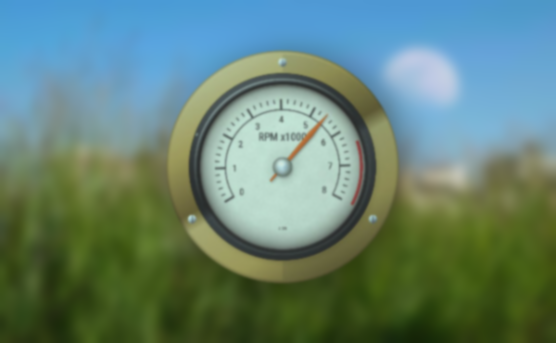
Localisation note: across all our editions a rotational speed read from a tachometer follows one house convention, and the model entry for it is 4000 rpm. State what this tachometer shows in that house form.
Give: 5400 rpm
